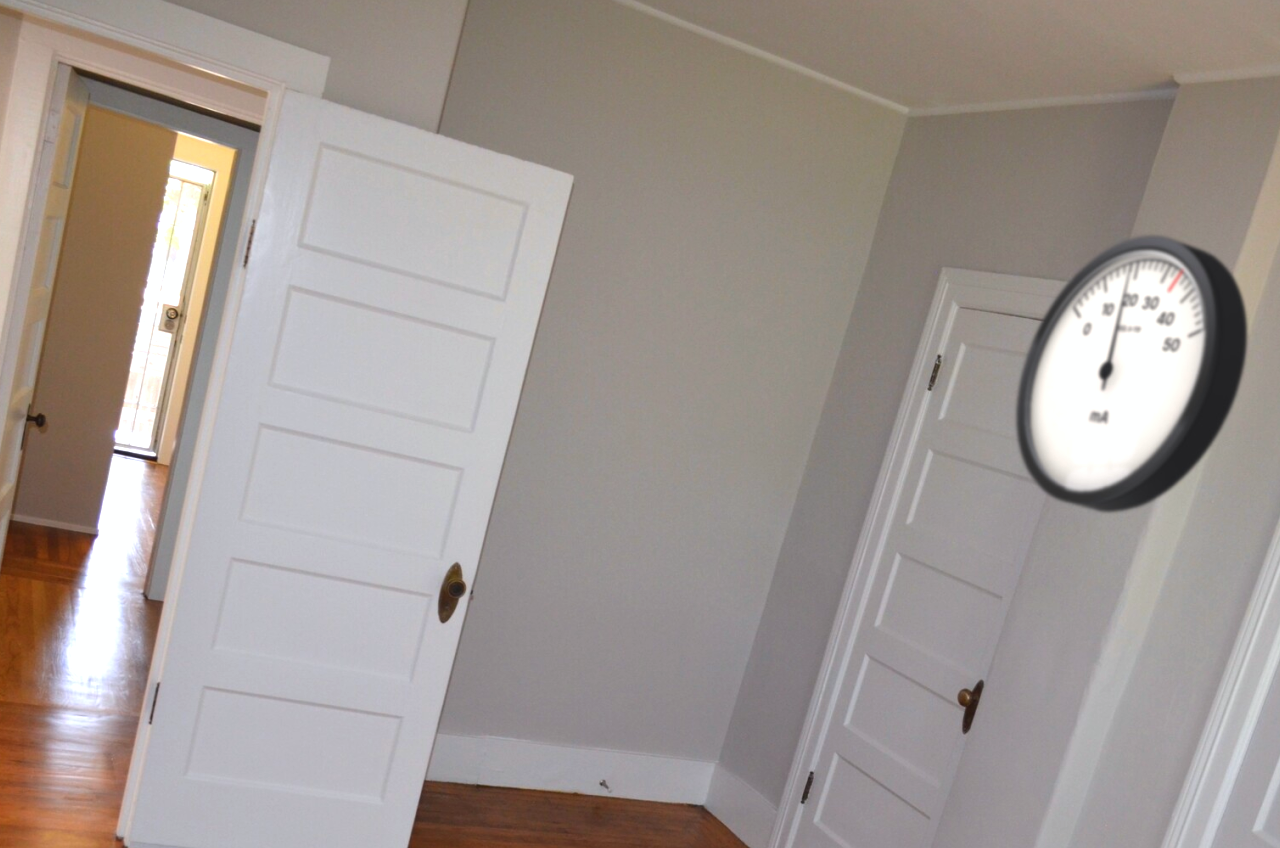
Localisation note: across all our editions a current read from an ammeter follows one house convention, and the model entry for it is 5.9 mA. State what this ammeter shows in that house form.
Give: 20 mA
